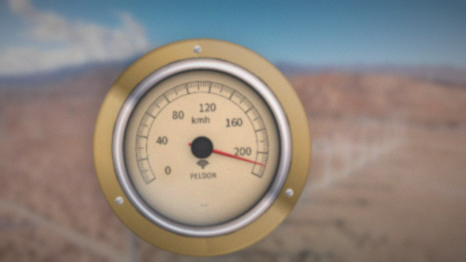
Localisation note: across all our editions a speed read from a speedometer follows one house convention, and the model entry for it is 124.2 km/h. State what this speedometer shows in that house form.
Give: 210 km/h
